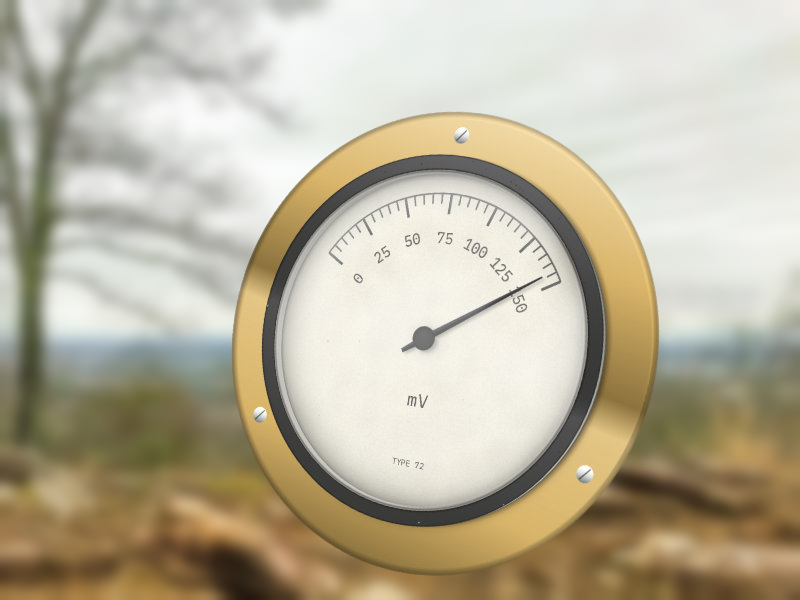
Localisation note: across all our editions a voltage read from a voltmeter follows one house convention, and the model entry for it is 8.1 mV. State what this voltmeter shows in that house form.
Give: 145 mV
